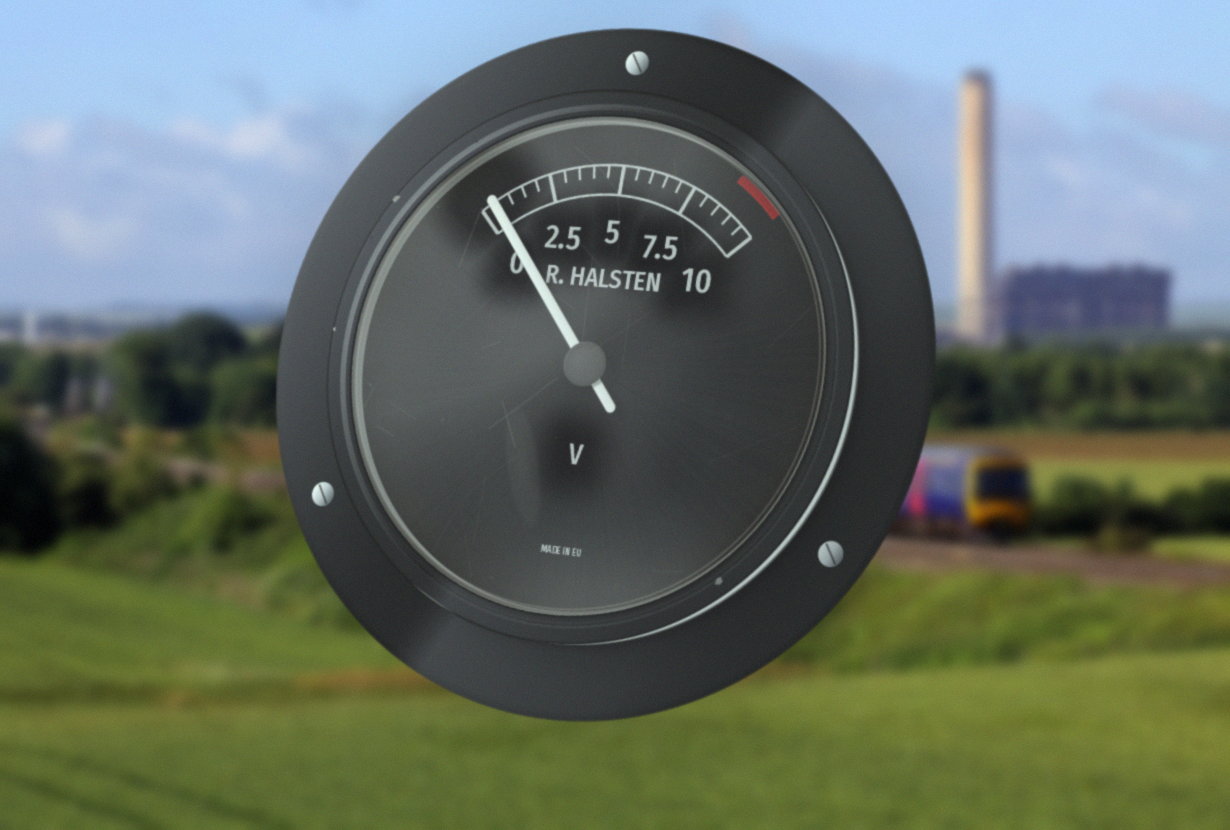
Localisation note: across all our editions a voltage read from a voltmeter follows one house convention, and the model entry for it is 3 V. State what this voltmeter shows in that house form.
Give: 0.5 V
